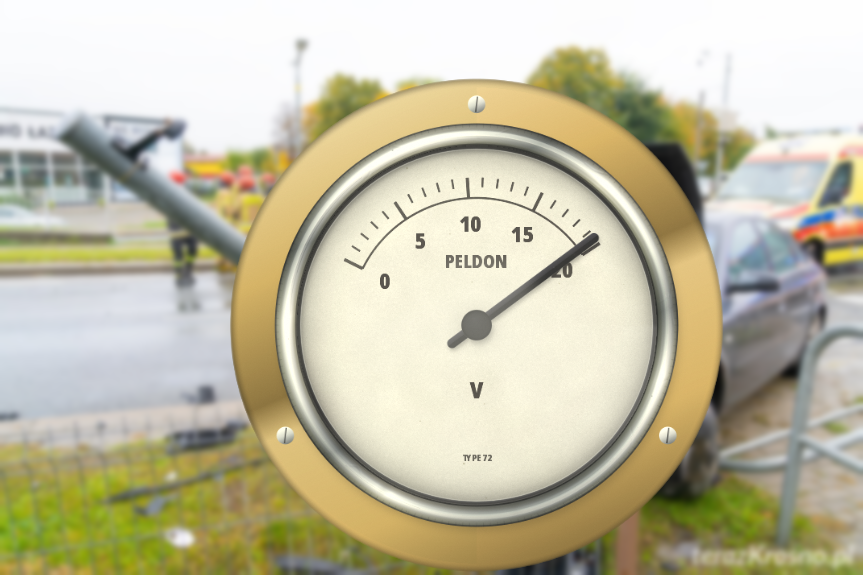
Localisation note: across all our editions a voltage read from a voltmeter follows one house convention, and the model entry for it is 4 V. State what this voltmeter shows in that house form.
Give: 19.5 V
